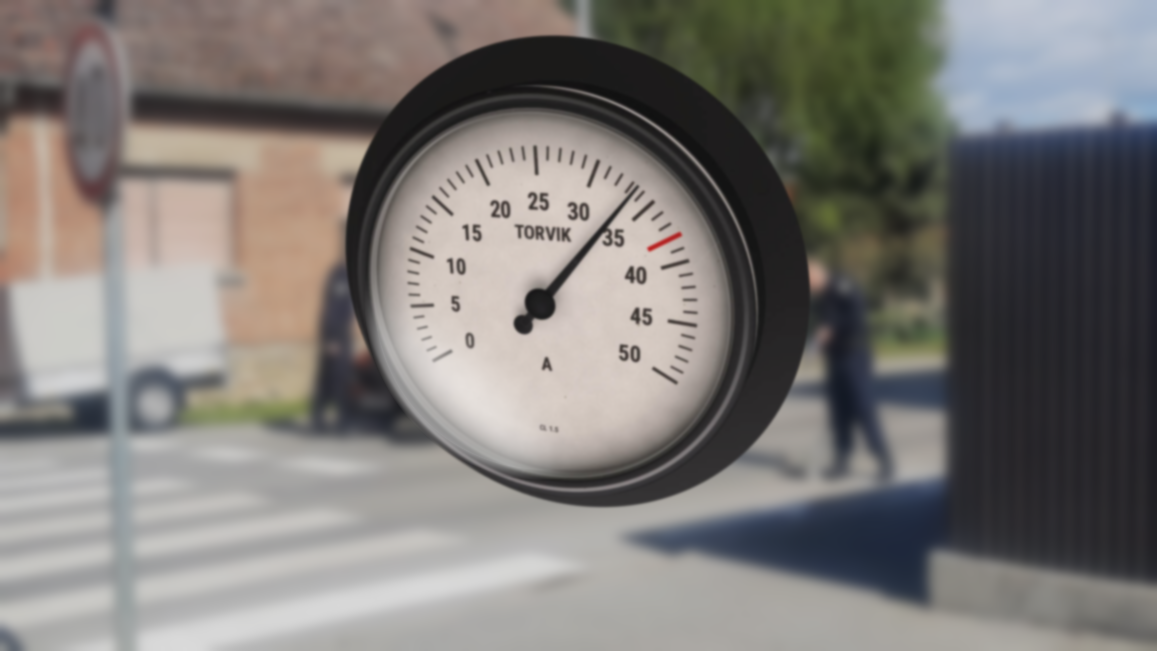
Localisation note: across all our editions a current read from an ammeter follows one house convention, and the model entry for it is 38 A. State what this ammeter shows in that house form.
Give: 33.5 A
